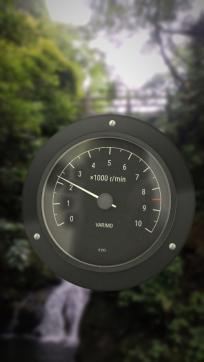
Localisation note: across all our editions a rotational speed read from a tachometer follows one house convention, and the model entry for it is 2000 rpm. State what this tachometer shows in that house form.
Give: 2250 rpm
